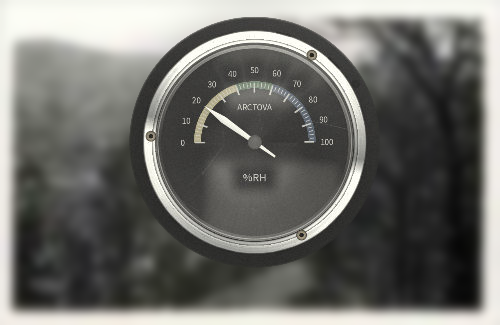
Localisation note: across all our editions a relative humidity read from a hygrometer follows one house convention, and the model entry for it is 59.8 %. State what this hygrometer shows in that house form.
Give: 20 %
